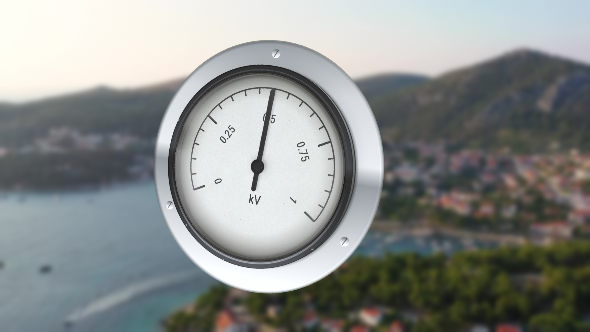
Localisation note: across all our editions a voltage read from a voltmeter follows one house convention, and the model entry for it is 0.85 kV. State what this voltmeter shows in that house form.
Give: 0.5 kV
